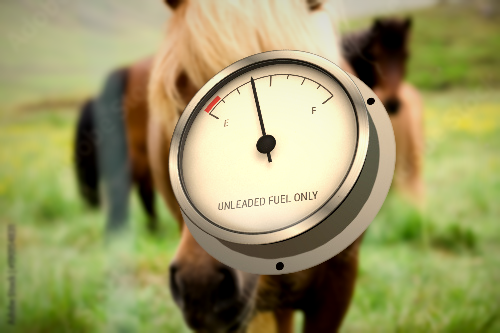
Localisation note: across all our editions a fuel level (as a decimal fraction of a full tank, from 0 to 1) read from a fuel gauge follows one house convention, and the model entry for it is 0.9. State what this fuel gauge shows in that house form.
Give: 0.375
